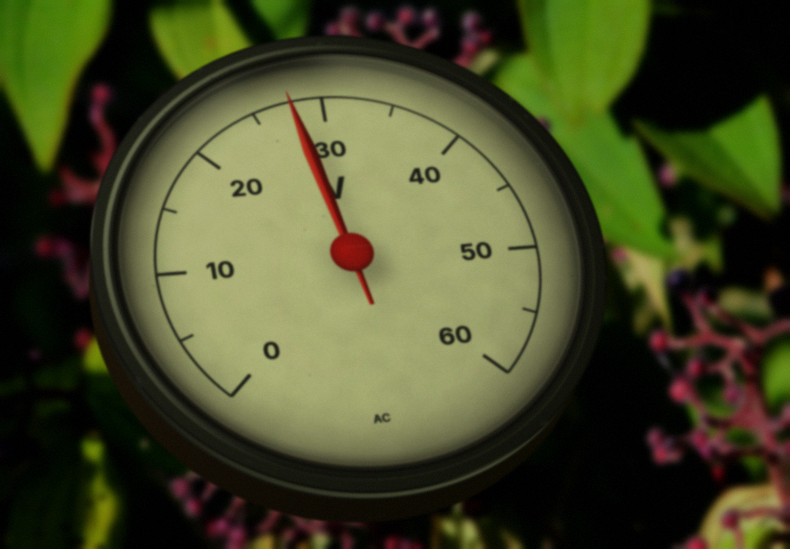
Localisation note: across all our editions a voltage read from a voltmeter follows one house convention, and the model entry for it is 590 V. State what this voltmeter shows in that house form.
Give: 27.5 V
